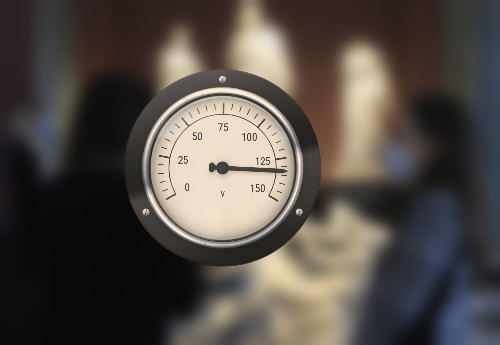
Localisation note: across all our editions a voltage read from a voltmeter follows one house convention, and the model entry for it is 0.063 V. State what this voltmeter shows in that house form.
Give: 132.5 V
